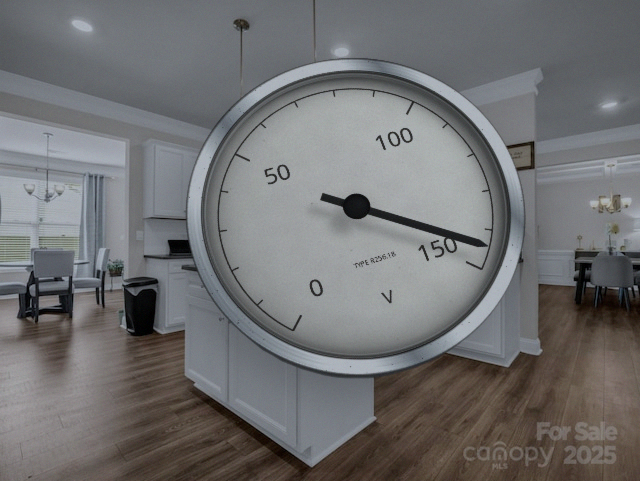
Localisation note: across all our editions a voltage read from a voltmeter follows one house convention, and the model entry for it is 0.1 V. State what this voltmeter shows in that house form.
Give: 145 V
